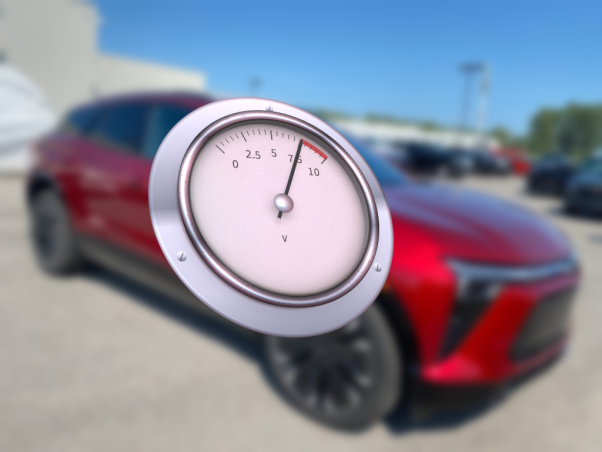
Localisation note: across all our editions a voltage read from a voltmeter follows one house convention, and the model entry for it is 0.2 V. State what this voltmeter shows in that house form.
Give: 7.5 V
